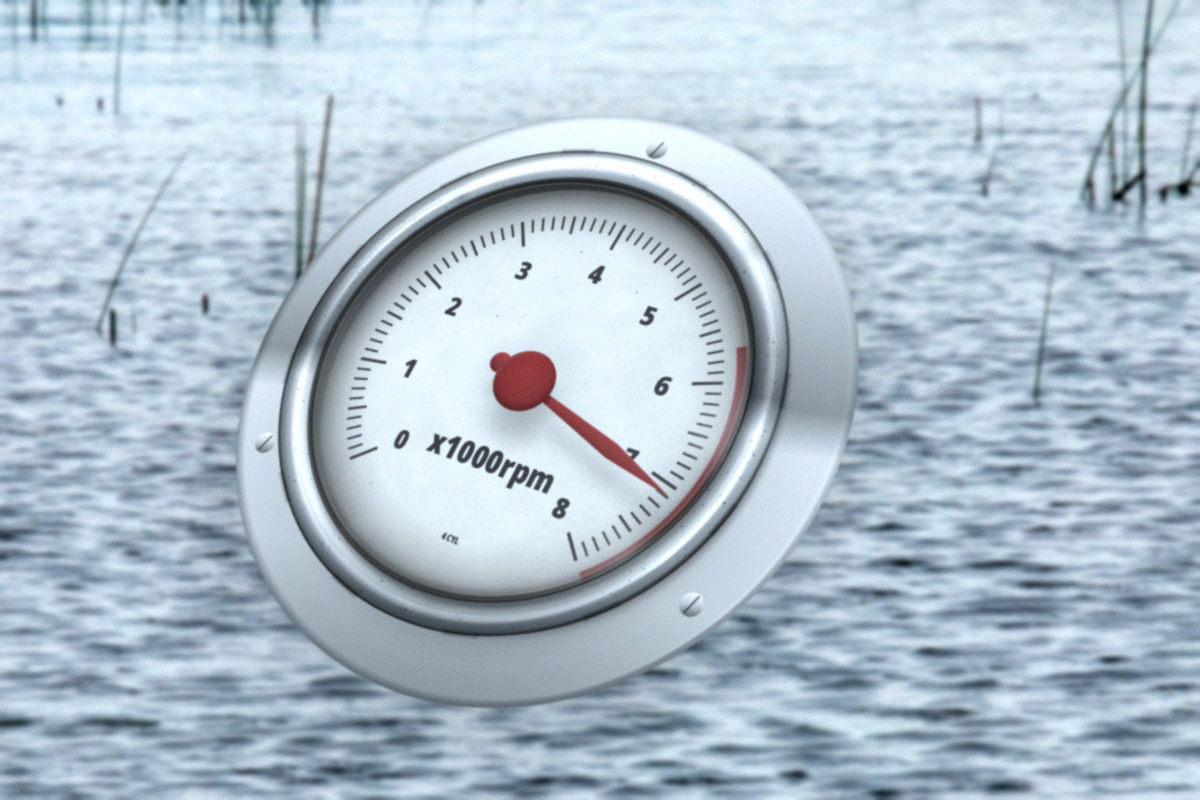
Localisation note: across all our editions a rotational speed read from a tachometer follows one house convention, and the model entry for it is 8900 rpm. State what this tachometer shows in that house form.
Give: 7100 rpm
